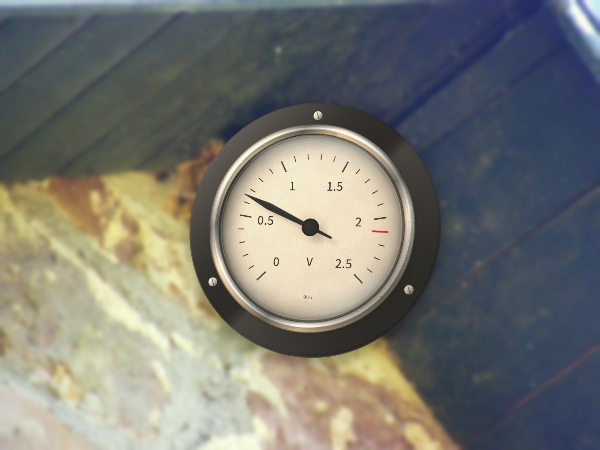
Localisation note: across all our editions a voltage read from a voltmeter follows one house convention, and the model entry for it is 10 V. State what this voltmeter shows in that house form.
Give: 0.65 V
